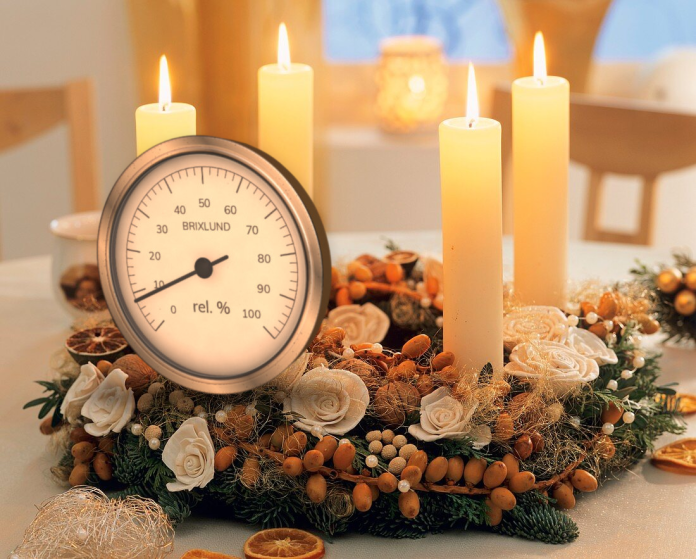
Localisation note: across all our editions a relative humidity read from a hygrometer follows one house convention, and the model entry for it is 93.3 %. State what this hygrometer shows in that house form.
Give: 8 %
